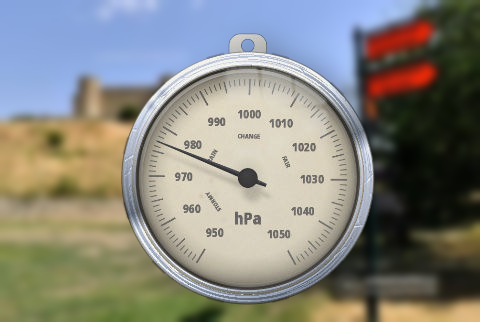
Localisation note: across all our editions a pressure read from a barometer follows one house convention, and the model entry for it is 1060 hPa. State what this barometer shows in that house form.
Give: 977 hPa
